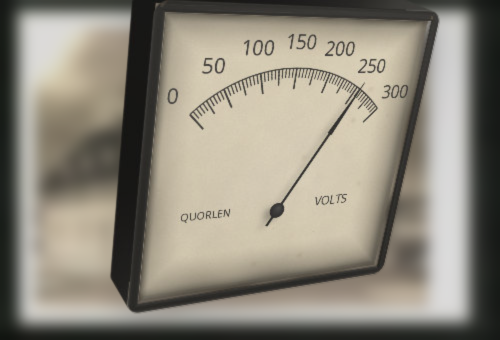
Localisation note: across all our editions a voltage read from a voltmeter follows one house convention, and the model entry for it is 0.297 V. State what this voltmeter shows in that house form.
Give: 250 V
